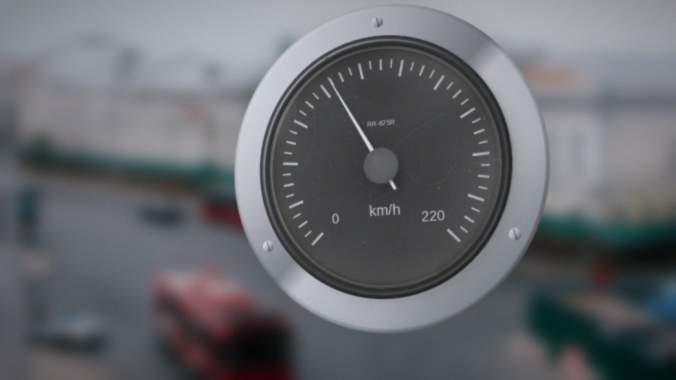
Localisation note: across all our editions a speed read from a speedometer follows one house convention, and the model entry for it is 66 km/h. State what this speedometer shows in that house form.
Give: 85 km/h
